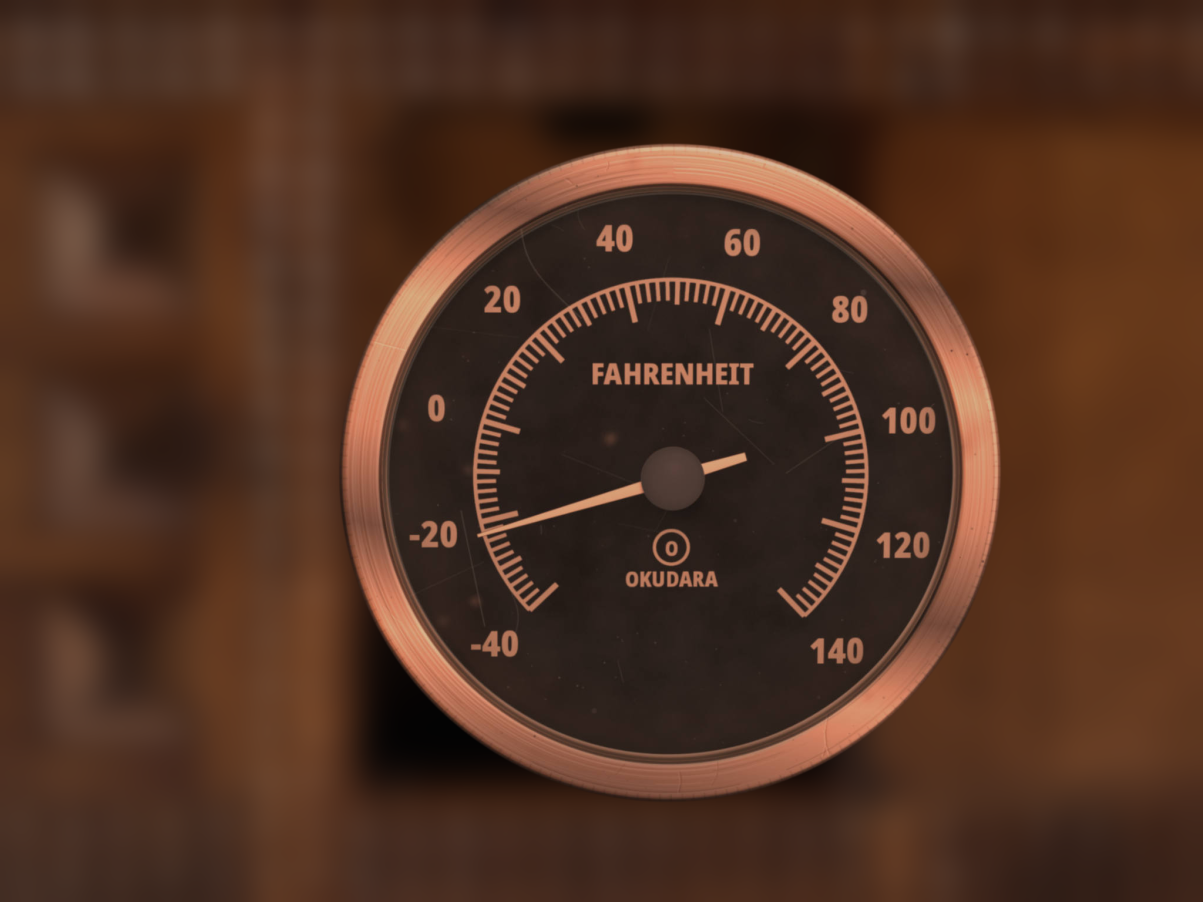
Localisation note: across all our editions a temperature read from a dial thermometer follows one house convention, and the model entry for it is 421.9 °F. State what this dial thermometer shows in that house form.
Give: -22 °F
